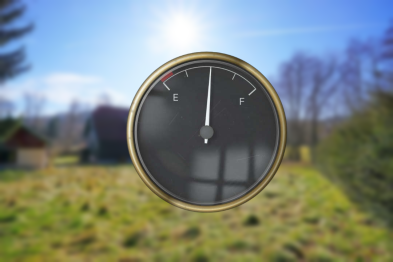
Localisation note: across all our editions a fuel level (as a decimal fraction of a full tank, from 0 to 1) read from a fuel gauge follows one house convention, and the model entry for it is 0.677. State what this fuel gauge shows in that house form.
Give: 0.5
